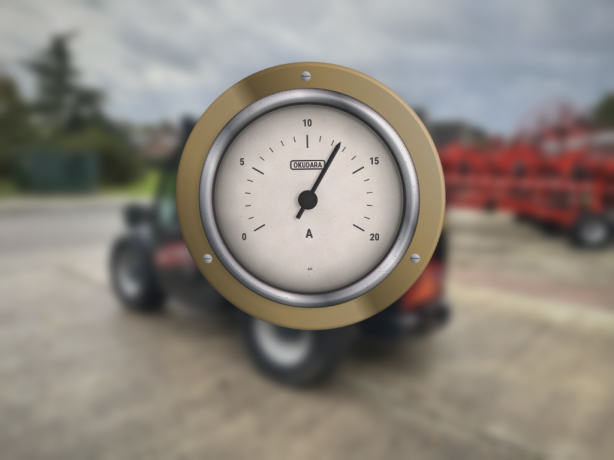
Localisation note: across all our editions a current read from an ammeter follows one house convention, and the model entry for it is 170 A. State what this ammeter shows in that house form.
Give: 12.5 A
